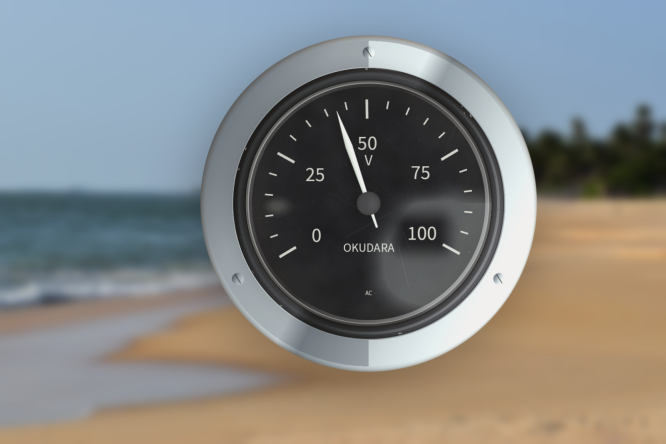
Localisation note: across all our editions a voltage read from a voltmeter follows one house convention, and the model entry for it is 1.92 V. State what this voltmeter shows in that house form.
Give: 42.5 V
